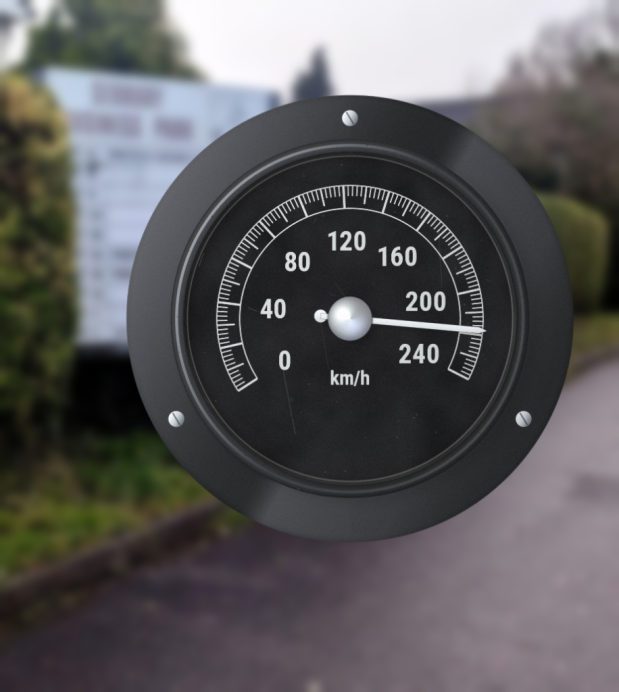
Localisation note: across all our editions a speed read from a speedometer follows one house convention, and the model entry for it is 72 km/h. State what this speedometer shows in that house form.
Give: 218 km/h
